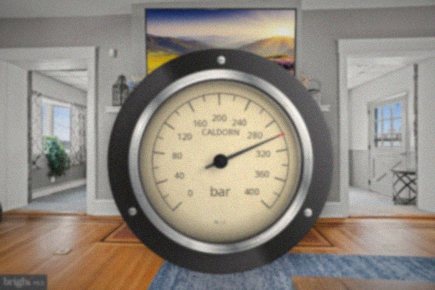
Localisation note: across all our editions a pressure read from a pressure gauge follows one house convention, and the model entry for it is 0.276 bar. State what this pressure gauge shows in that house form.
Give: 300 bar
